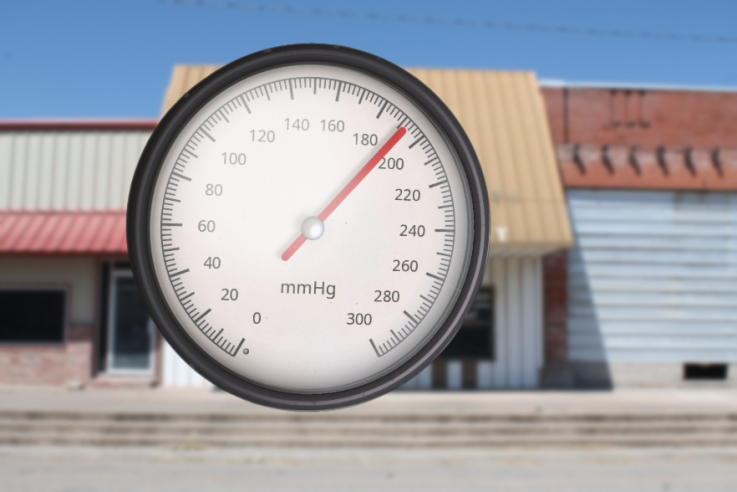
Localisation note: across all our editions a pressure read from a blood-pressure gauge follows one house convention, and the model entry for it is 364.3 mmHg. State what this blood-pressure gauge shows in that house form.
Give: 192 mmHg
